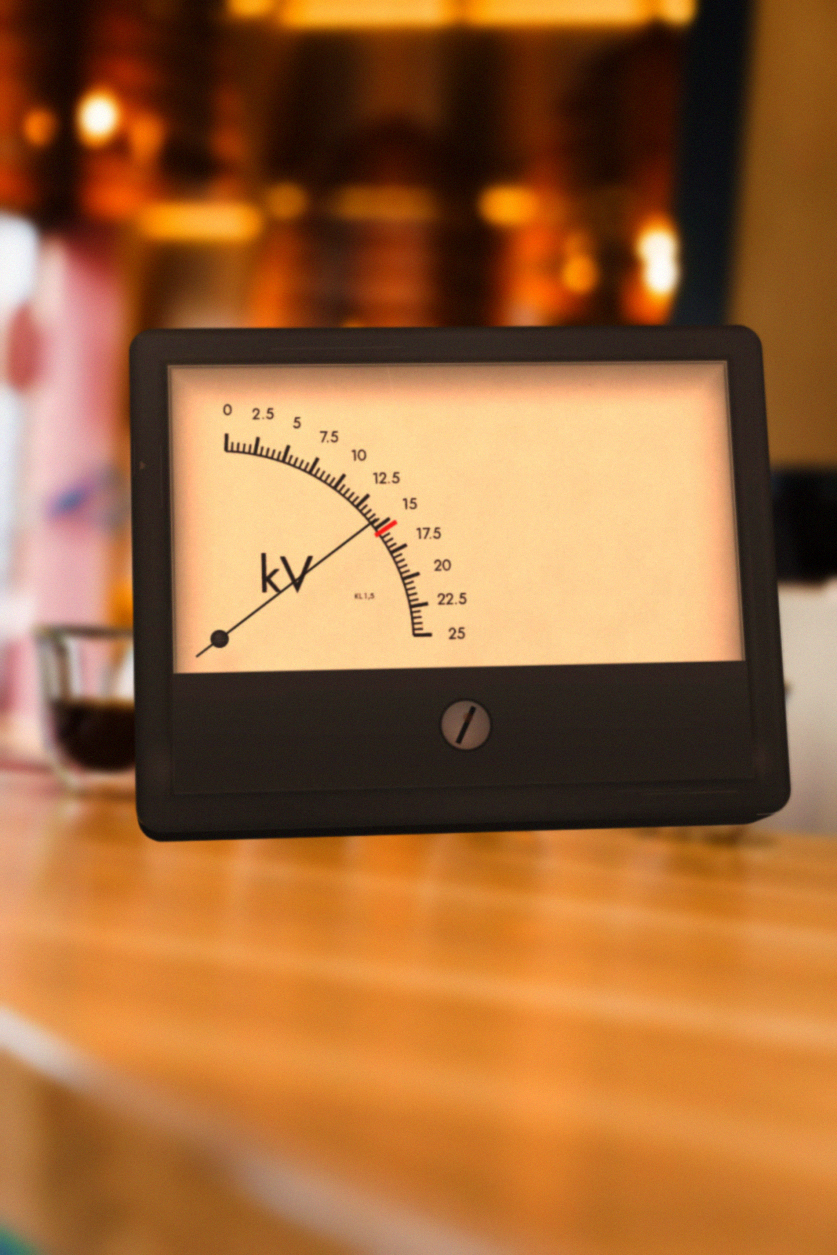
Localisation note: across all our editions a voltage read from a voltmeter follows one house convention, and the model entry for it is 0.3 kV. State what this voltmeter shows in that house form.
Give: 14.5 kV
